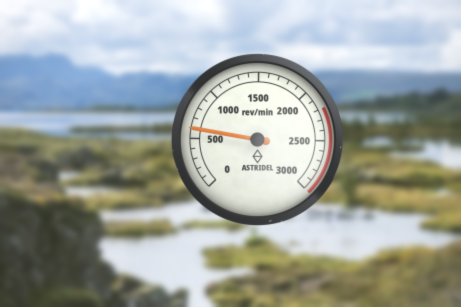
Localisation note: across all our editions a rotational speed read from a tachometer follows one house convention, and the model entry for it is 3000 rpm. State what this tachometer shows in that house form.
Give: 600 rpm
